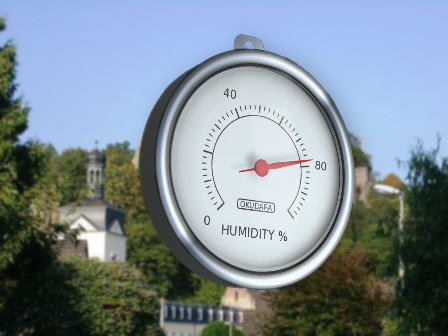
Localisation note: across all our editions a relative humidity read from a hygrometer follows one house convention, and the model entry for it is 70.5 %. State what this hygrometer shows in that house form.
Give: 78 %
